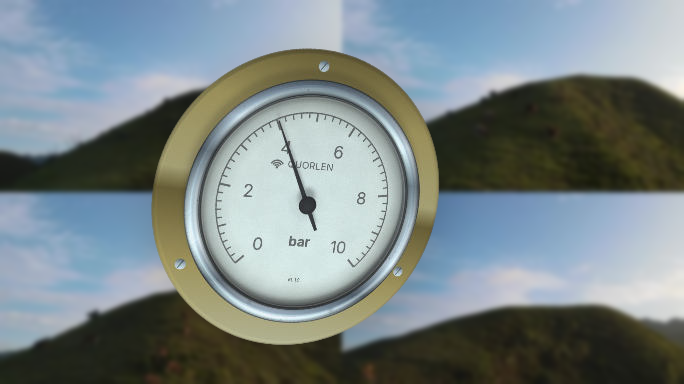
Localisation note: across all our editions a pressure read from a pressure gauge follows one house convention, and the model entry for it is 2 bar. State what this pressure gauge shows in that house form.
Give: 4 bar
